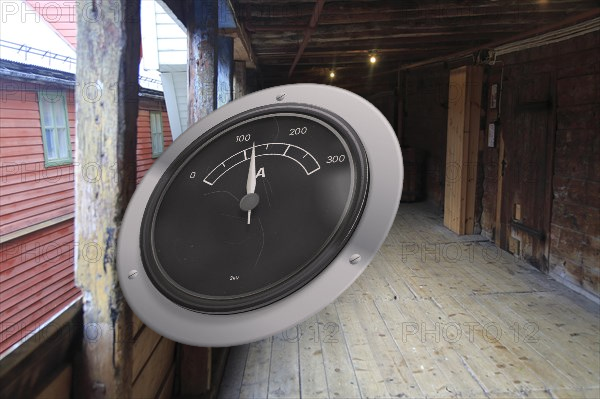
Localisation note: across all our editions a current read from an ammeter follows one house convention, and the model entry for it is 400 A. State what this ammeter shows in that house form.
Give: 125 A
